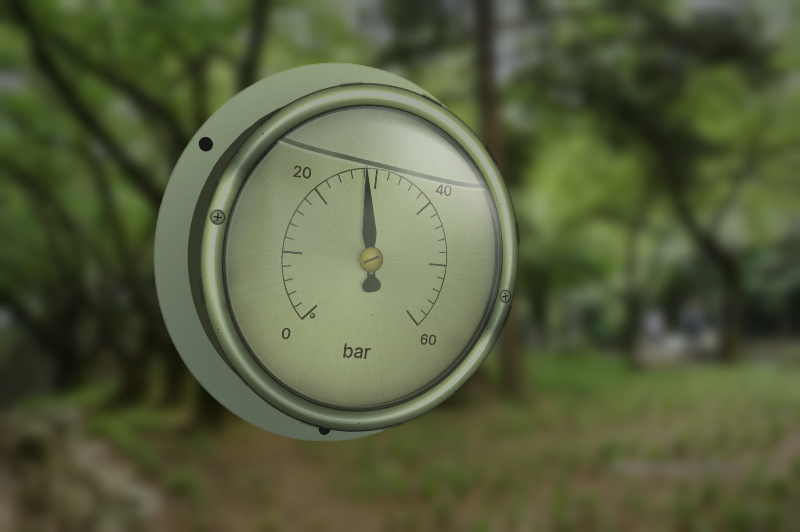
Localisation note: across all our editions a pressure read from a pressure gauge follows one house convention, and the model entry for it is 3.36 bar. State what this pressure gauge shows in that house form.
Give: 28 bar
